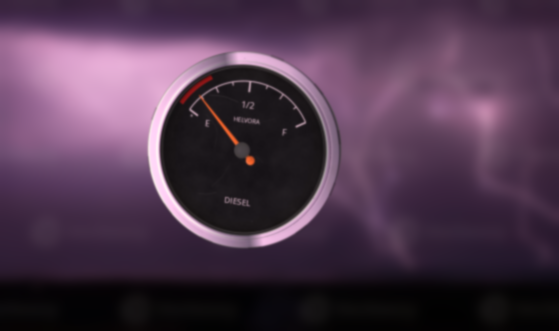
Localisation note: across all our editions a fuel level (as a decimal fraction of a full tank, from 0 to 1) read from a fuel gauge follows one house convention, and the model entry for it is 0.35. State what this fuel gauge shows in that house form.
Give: 0.125
